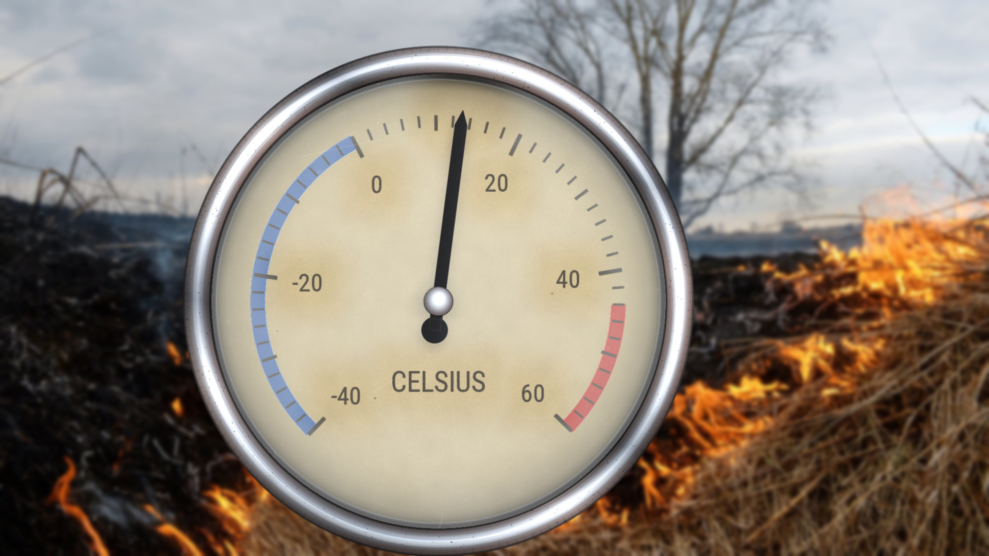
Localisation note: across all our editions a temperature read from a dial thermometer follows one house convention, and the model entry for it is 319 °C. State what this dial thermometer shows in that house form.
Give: 13 °C
